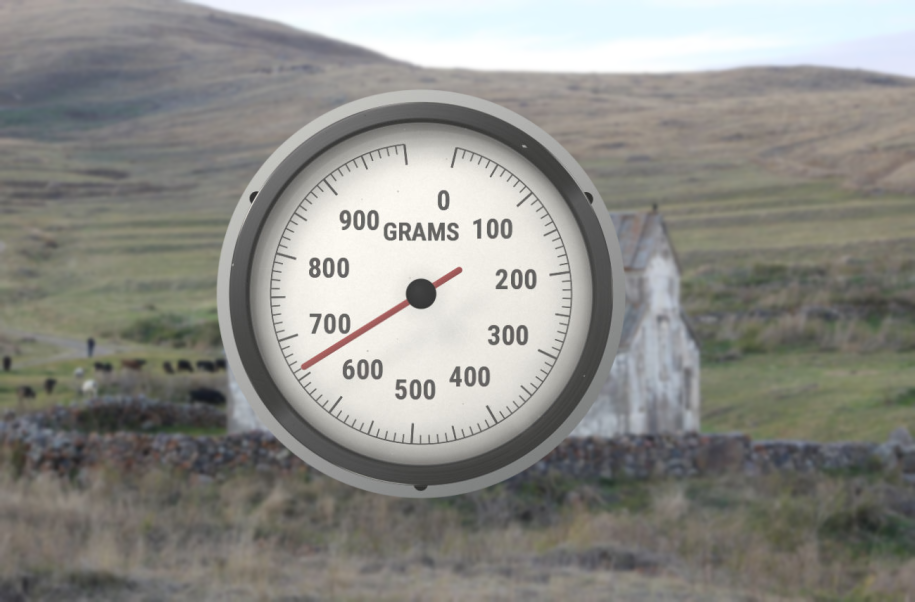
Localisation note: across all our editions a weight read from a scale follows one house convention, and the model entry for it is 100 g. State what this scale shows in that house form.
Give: 660 g
